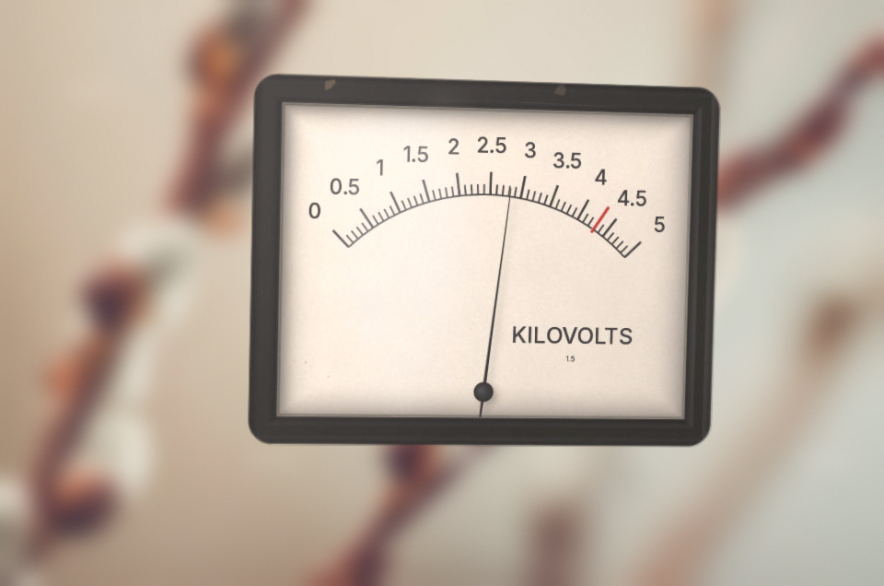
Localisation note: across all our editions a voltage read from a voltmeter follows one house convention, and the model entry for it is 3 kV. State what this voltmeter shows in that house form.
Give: 2.8 kV
